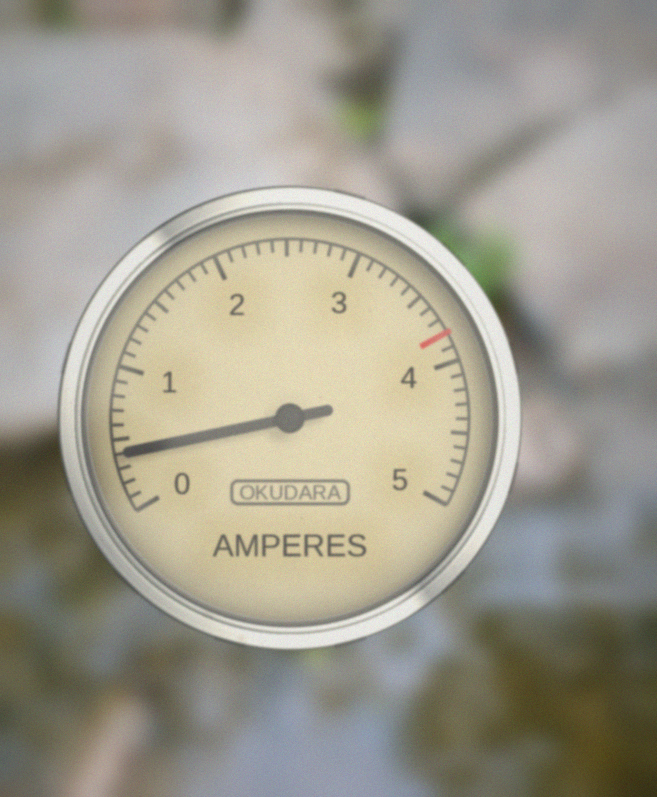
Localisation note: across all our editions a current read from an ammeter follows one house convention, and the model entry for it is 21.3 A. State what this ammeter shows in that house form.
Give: 0.4 A
